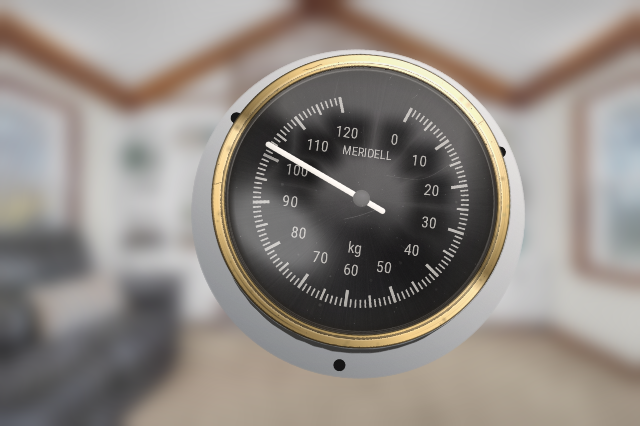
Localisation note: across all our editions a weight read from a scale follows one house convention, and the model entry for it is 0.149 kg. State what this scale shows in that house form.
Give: 102 kg
